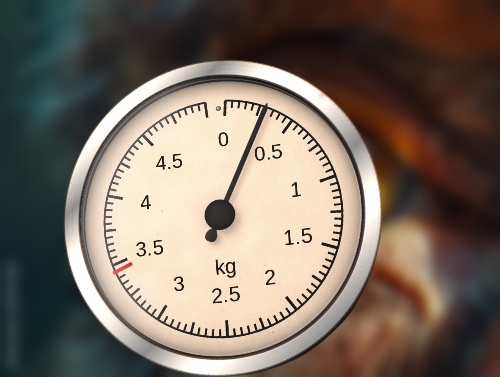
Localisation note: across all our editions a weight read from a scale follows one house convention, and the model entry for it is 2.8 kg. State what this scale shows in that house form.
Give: 0.3 kg
